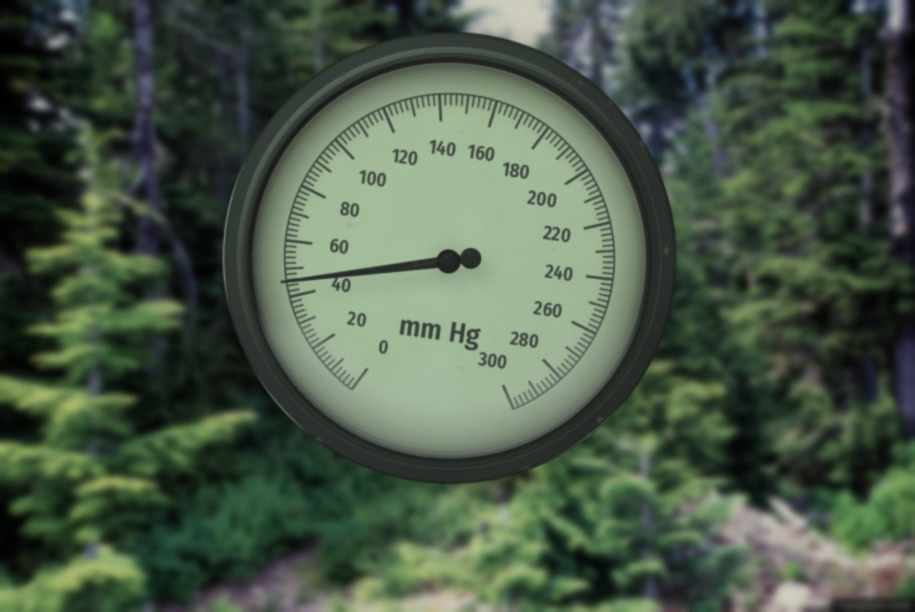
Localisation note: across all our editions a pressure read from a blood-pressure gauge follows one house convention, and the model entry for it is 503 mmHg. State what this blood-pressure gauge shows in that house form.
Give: 46 mmHg
